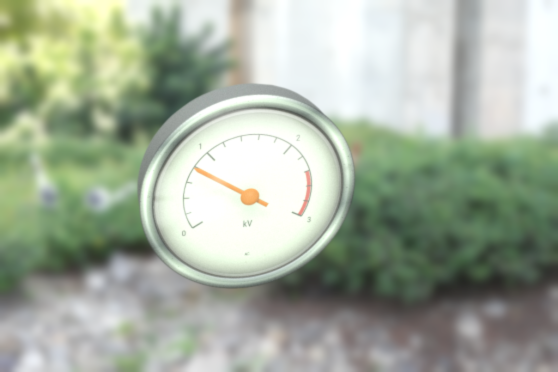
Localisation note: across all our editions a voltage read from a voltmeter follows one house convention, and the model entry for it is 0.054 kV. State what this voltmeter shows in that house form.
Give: 0.8 kV
